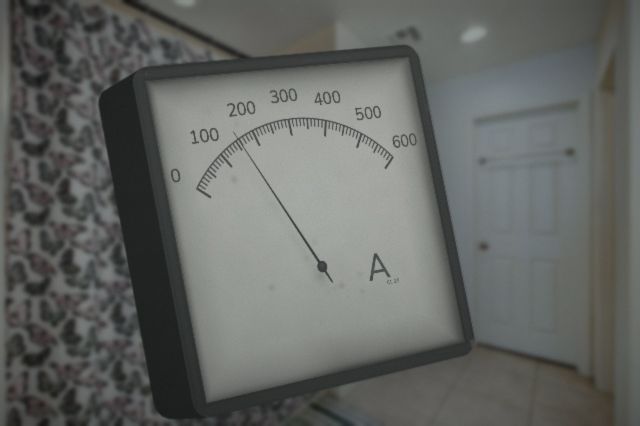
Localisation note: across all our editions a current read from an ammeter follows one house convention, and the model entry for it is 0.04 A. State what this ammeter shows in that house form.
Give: 150 A
